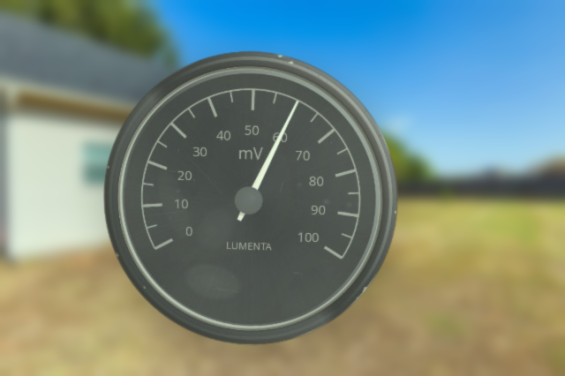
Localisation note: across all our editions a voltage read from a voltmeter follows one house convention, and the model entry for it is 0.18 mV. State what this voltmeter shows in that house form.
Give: 60 mV
